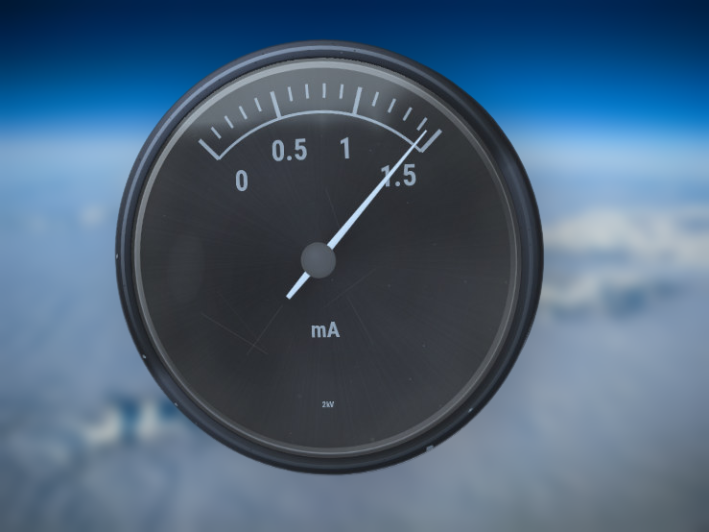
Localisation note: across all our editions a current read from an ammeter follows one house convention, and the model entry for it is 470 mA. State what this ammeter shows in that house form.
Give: 1.45 mA
